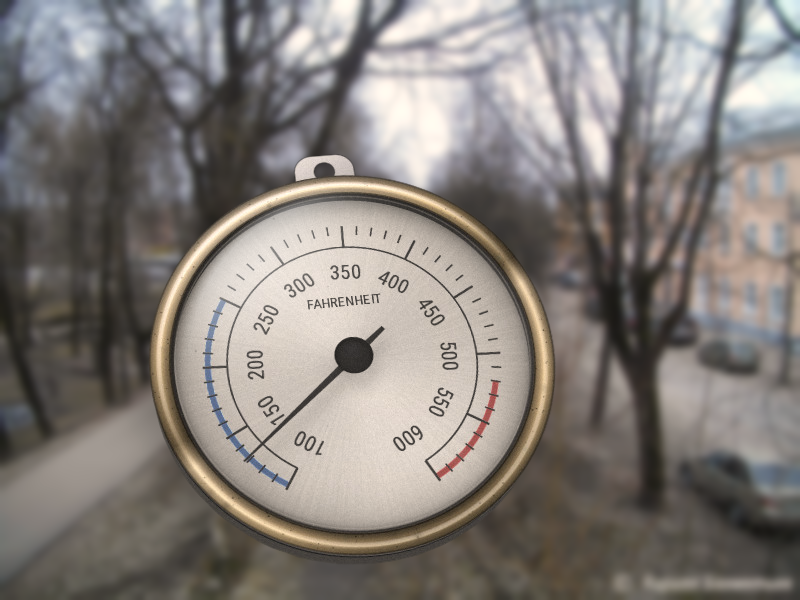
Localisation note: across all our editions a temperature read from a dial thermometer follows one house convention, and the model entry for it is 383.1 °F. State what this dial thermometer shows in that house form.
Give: 130 °F
